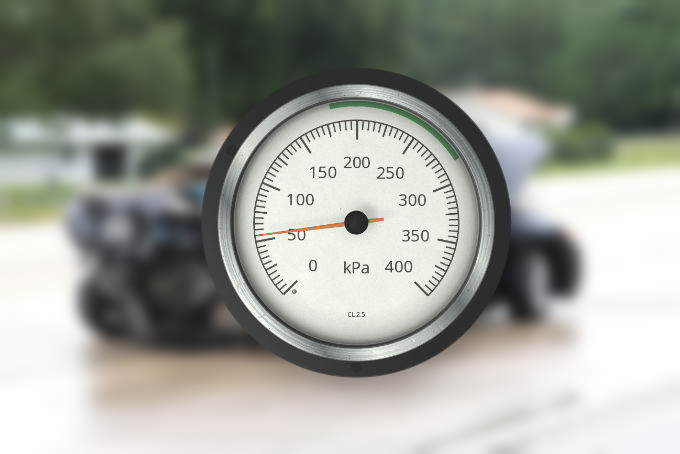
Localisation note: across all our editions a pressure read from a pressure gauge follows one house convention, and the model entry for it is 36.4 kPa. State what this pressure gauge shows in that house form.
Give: 55 kPa
